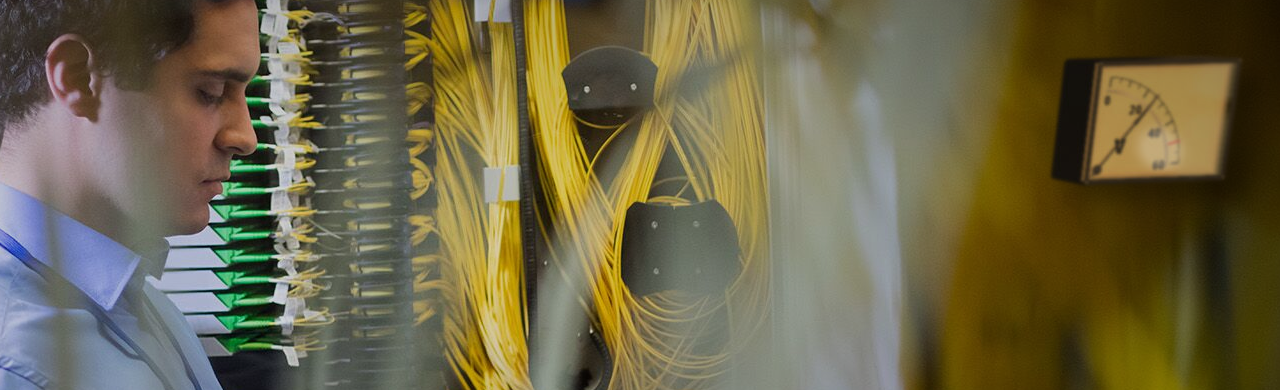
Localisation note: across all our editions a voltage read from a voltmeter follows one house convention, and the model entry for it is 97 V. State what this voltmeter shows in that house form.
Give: 25 V
